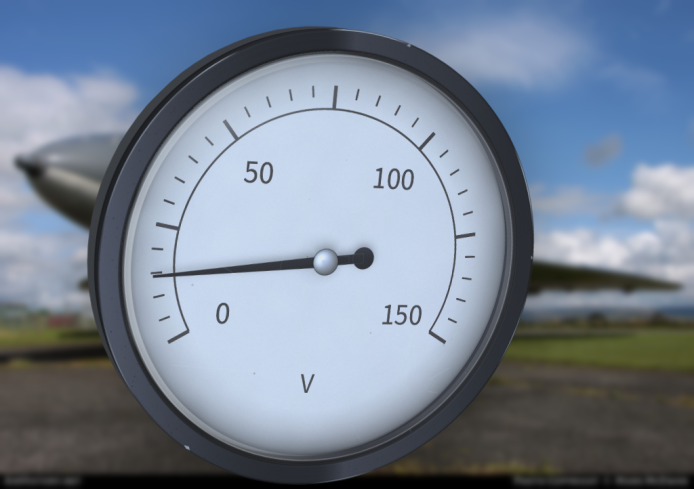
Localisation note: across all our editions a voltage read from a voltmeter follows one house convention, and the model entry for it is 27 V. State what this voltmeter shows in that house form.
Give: 15 V
